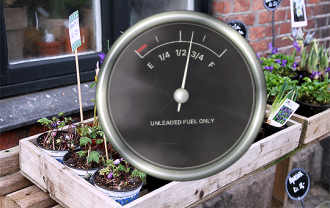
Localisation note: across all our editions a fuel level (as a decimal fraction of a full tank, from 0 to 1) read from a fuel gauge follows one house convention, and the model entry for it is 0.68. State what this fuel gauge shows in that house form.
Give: 0.625
